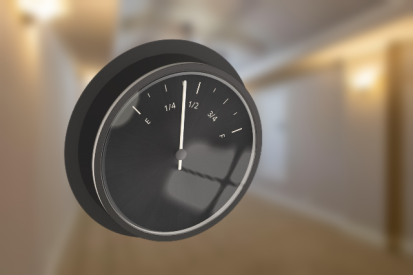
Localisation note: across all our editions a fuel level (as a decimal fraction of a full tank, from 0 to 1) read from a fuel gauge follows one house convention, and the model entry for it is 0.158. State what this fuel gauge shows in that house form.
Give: 0.375
